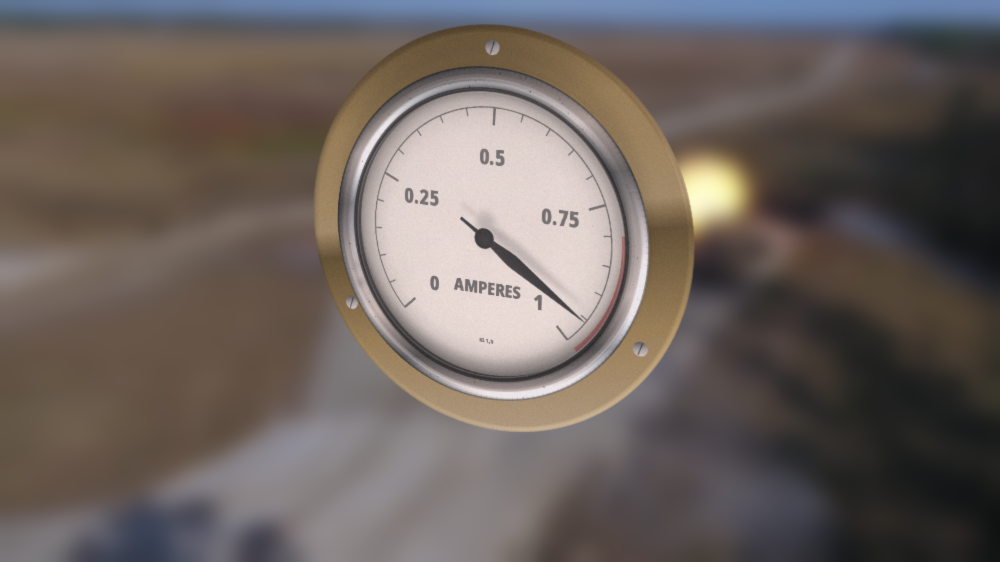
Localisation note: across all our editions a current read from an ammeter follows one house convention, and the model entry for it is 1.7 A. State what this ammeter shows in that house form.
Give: 0.95 A
